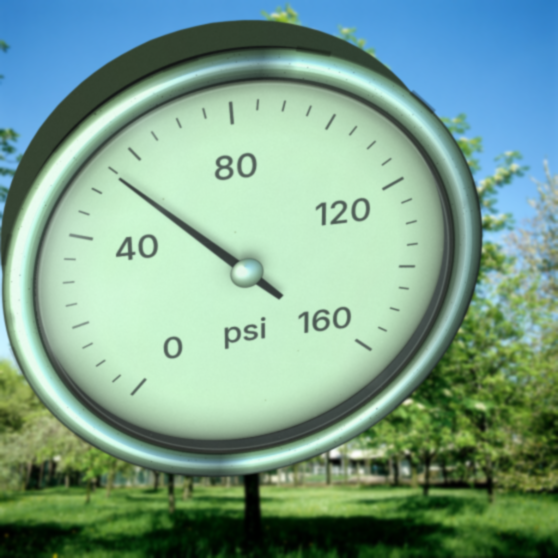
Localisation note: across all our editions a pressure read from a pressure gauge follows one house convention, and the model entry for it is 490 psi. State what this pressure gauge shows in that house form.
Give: 55 psi
